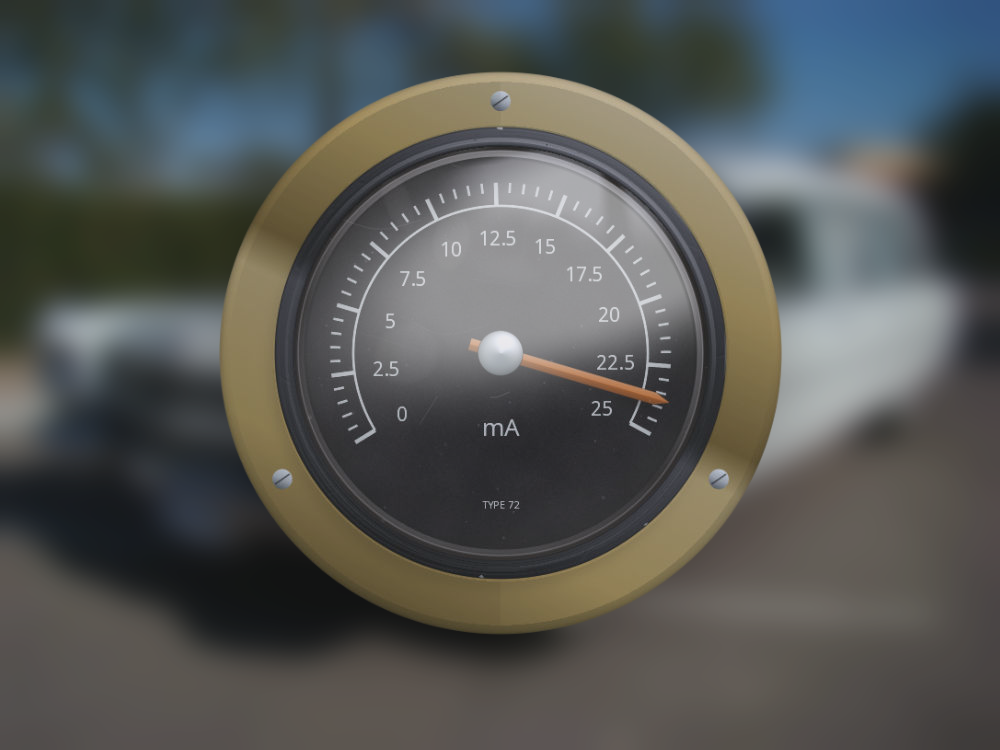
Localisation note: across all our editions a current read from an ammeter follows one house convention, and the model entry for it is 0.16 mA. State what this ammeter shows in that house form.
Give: 23.75 mA
